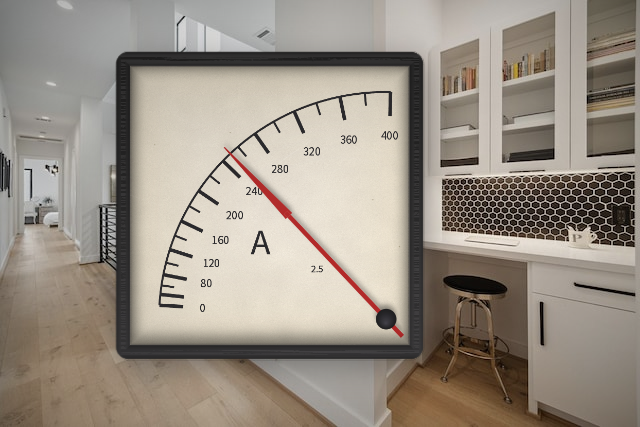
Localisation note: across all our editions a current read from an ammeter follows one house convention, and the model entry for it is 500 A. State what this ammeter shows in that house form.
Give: 250 A
